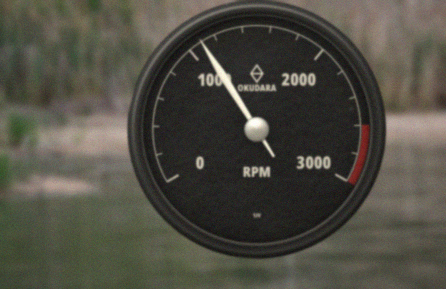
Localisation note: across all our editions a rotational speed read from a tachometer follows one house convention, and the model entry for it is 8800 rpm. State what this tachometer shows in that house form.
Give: 1100 rpm
